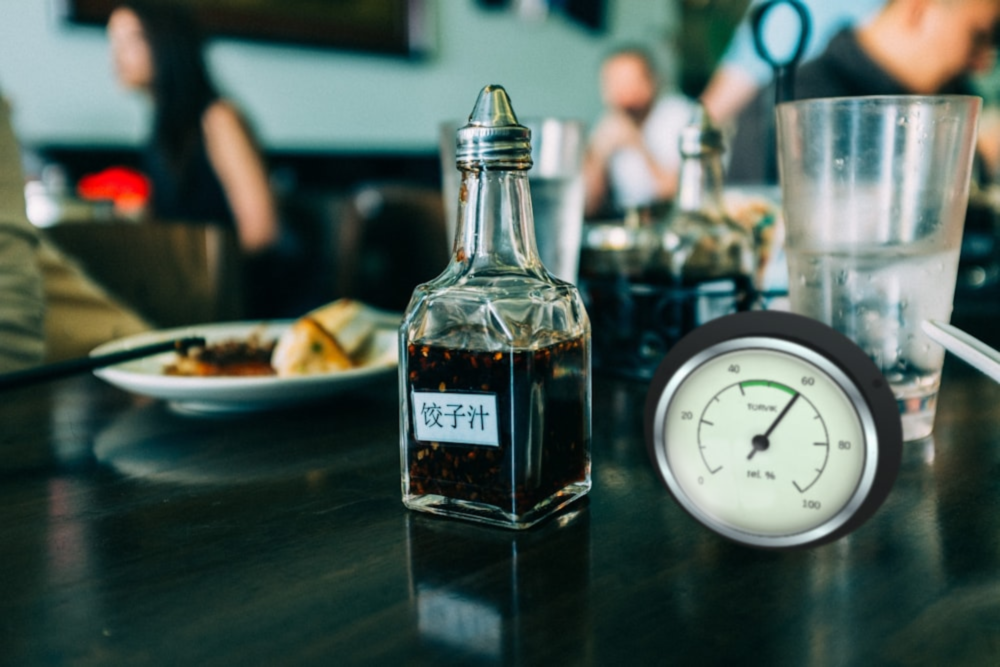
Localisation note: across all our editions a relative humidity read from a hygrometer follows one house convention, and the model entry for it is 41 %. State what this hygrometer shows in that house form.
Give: 60 %
